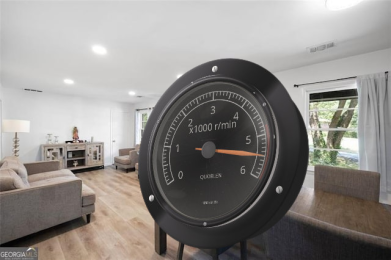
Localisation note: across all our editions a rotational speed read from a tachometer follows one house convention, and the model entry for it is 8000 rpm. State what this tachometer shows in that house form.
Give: 5500 rpm
